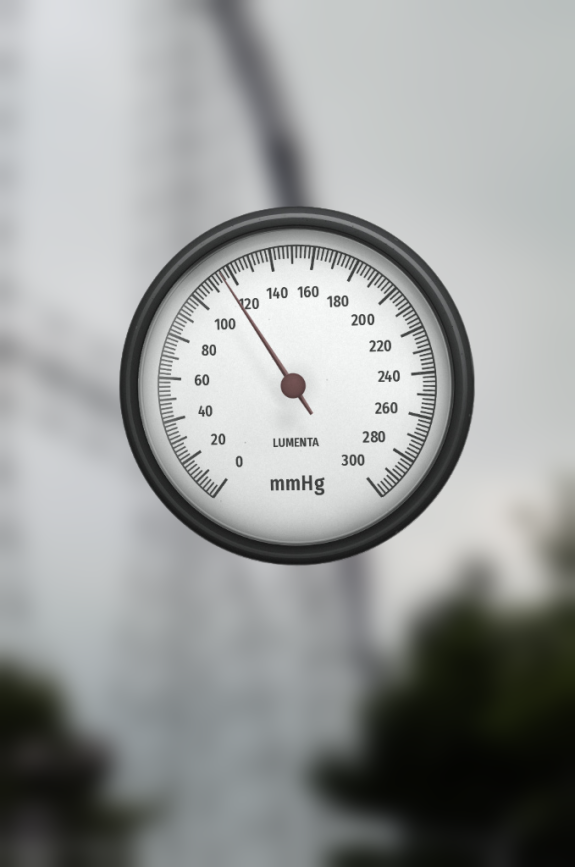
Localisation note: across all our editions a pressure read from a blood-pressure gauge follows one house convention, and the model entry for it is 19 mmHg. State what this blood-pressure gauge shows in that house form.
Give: 116 mmHg
